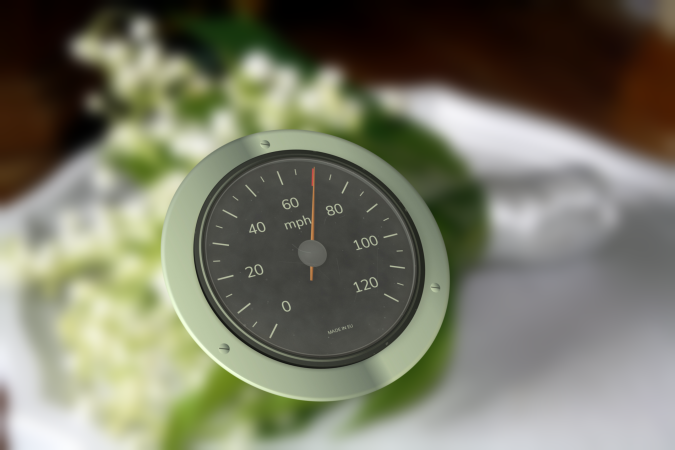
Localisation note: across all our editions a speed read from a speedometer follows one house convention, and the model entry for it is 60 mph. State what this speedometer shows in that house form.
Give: 70 mph
